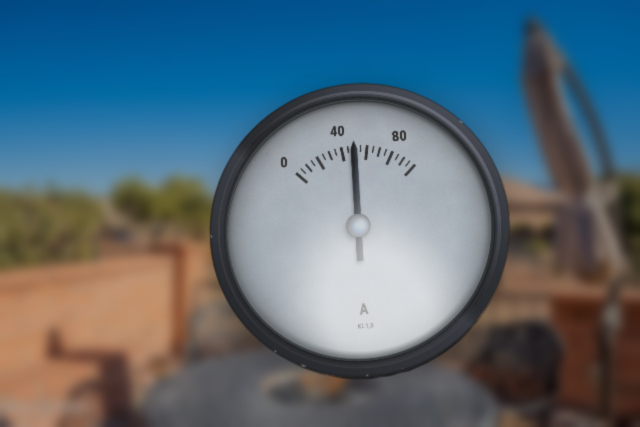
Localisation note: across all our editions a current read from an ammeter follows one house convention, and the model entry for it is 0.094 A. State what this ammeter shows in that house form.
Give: 50 A
